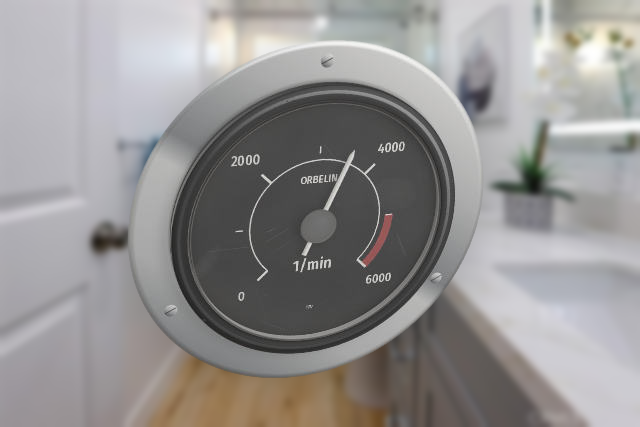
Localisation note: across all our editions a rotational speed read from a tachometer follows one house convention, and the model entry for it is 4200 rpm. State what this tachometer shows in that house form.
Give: 3500 rpm
